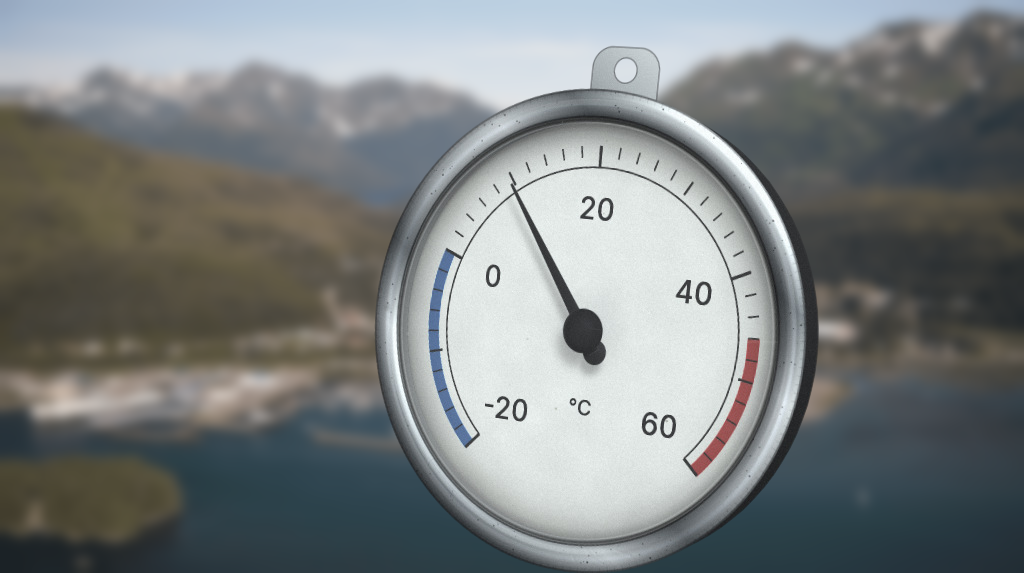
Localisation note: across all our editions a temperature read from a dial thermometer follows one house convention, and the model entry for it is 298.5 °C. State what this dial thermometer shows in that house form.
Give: 10 °C
